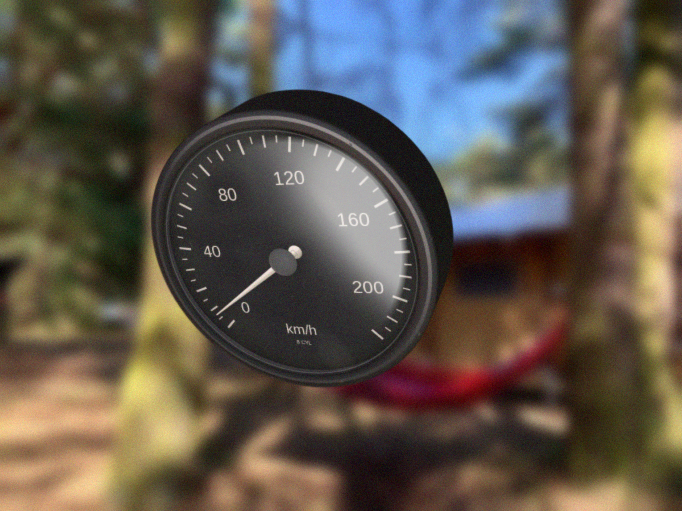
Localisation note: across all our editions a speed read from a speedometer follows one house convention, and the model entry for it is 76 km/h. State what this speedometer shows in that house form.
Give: 7.5 km/h
